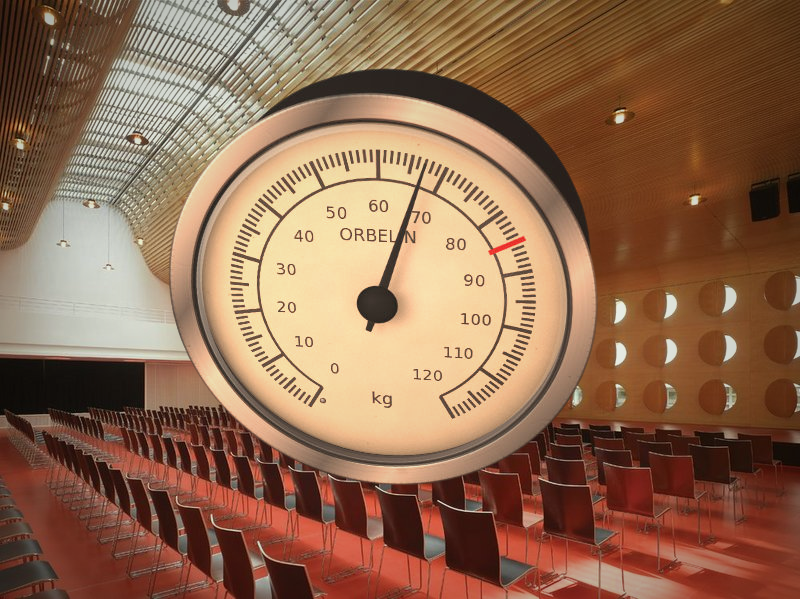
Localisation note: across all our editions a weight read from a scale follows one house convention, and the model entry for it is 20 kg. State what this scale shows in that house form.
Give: 67 kg
